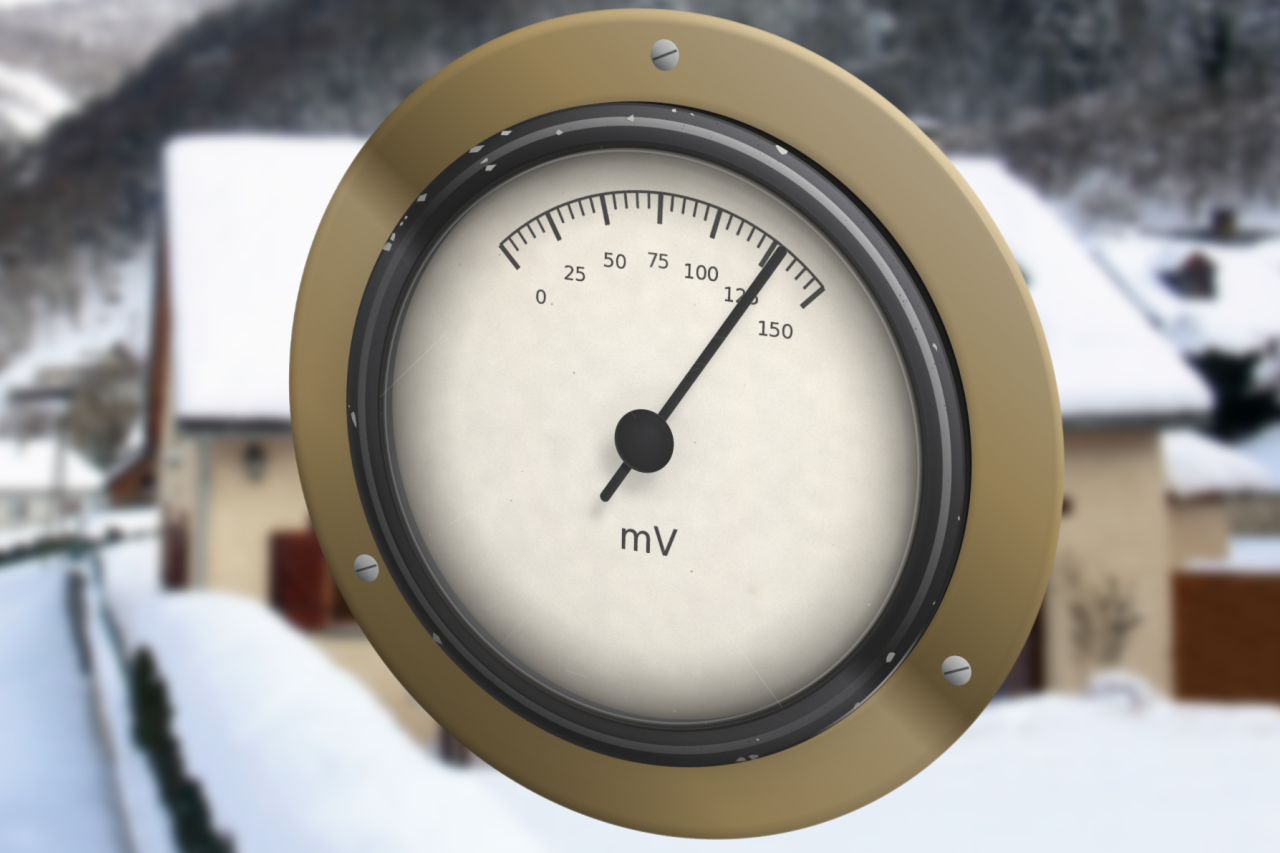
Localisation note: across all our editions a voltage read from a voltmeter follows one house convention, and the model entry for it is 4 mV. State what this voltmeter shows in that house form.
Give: 130 mV
